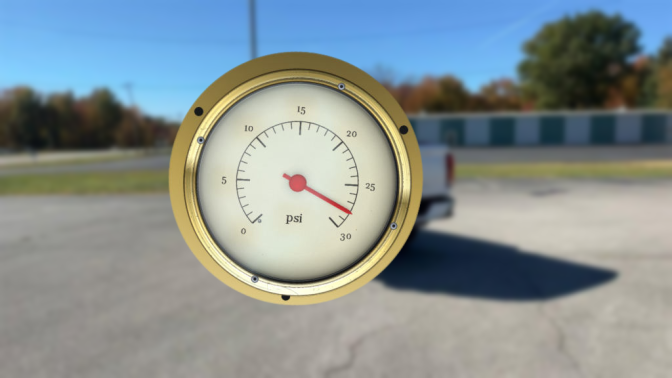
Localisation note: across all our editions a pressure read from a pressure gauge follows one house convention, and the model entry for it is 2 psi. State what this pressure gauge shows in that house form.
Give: 28 psi
